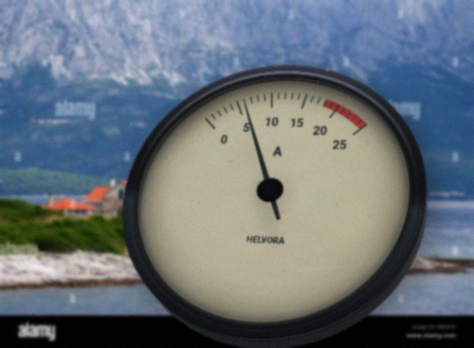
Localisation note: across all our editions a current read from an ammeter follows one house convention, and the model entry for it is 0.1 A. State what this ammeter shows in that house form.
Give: 6 A
